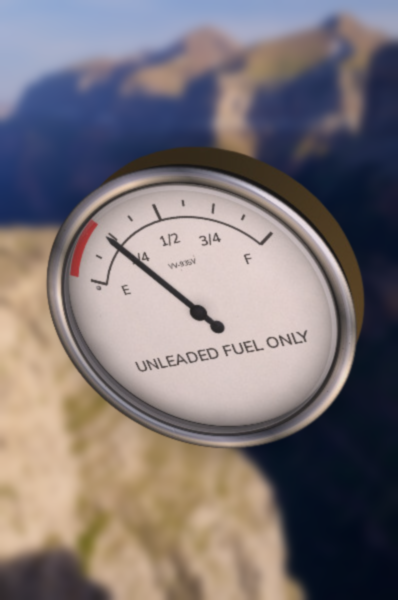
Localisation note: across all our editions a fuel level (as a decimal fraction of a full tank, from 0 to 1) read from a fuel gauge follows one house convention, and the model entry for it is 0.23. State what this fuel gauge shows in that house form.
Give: 0.25
